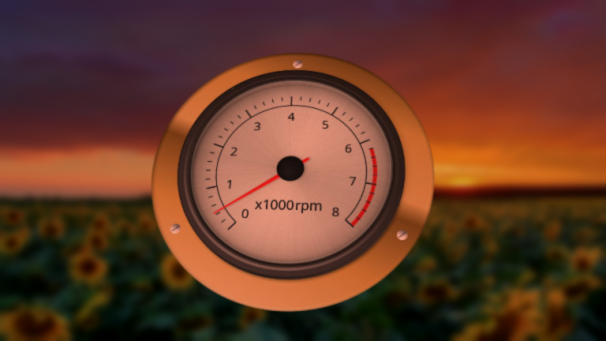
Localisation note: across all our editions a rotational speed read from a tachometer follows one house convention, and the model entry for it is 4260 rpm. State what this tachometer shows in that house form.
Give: 400 rpm
